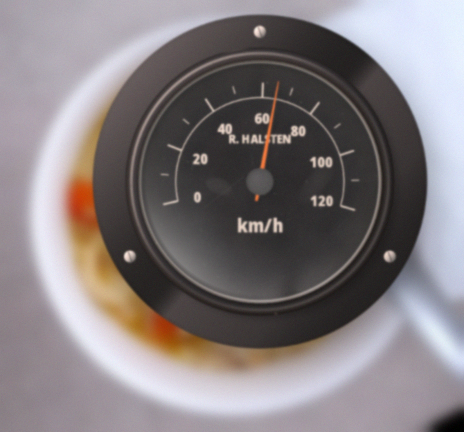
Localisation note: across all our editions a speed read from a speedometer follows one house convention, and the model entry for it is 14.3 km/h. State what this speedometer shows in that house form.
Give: 65 km/h
